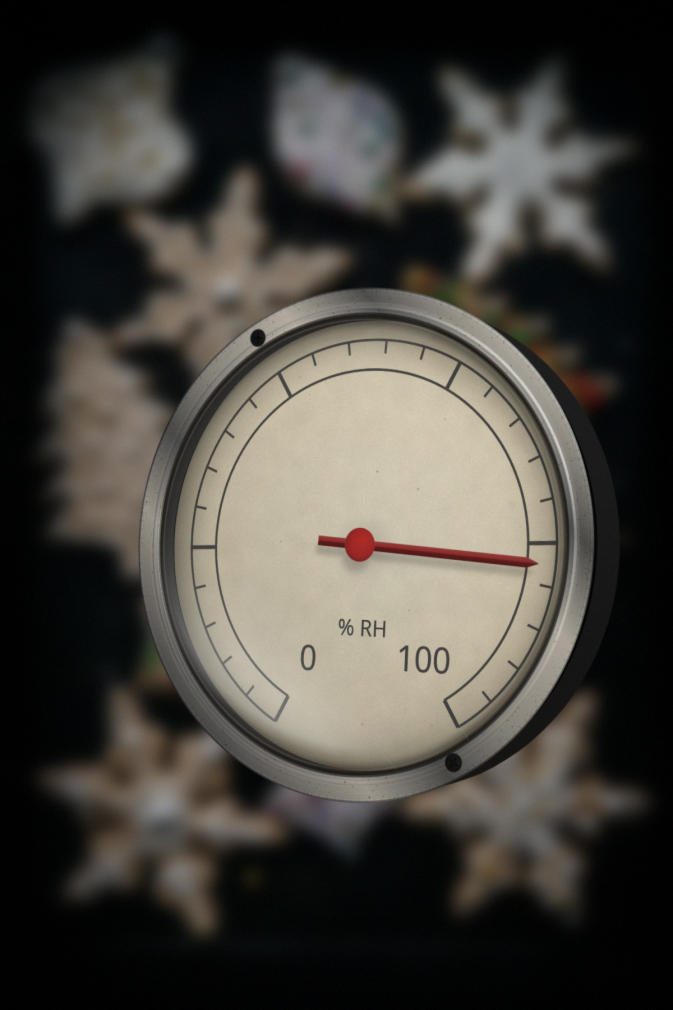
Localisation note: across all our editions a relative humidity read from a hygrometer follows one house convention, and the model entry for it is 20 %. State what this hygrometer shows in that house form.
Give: 82 %
